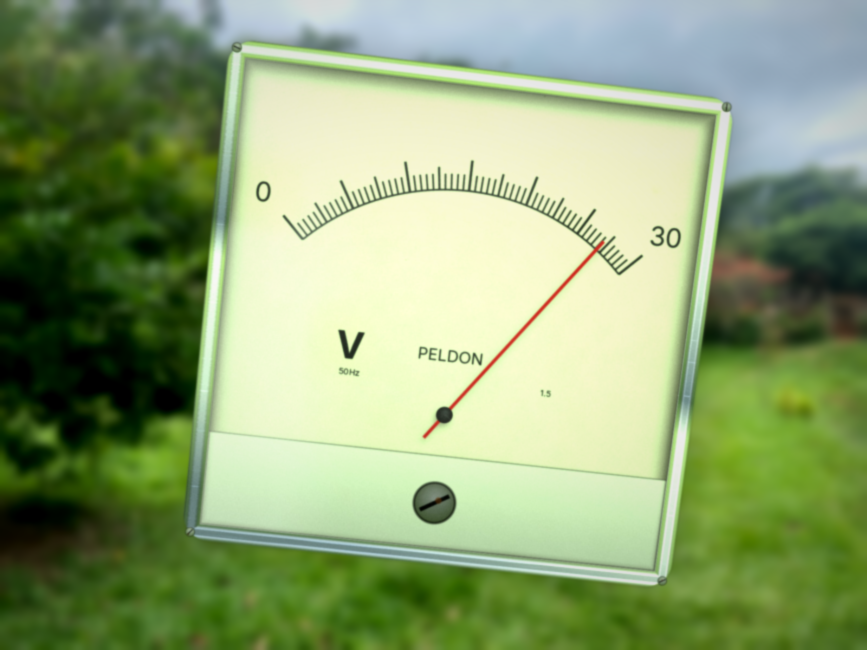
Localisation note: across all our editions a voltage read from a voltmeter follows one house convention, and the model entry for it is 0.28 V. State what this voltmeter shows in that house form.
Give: 27 V
